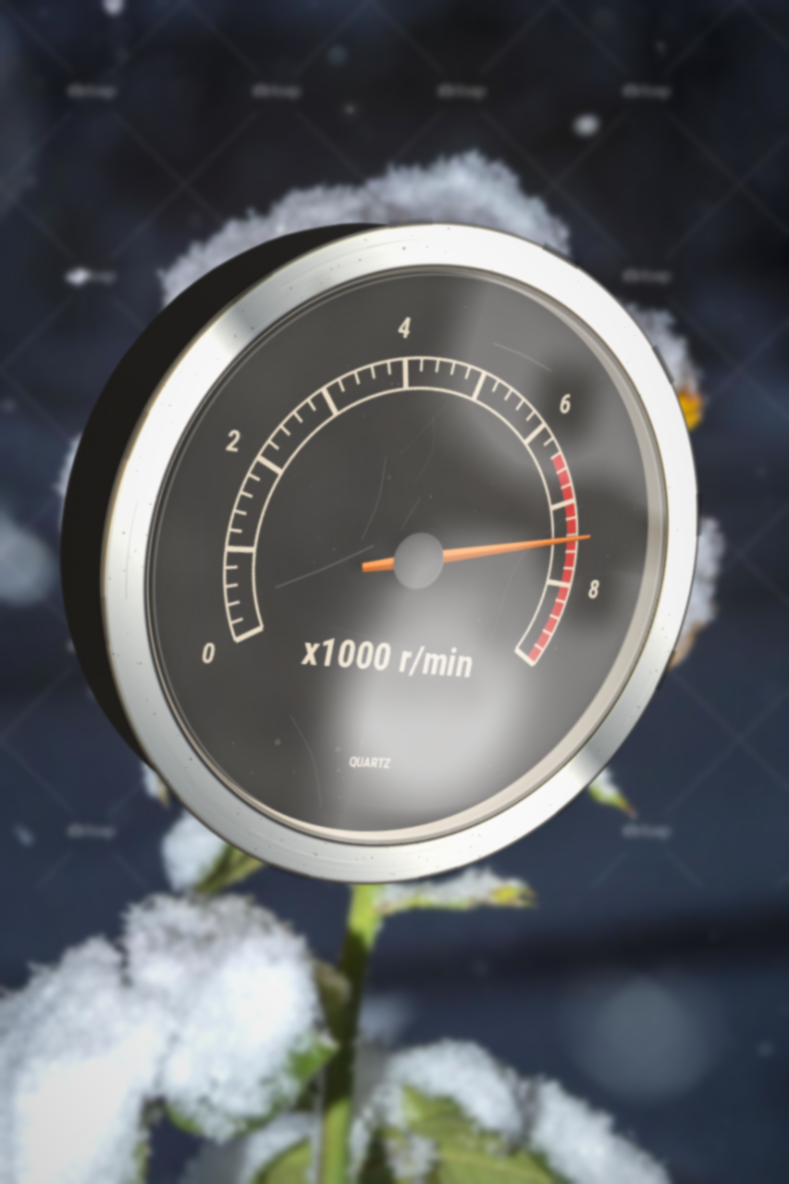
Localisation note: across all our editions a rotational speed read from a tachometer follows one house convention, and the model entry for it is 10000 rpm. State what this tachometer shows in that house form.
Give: 7400 rpm
